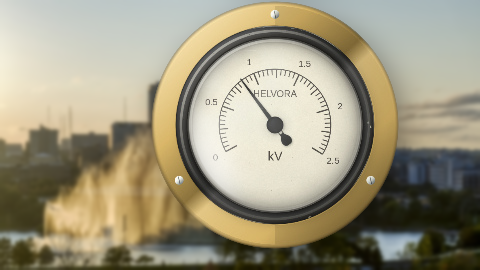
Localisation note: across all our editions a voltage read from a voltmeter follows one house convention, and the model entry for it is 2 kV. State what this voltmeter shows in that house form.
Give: 0.85 kV
